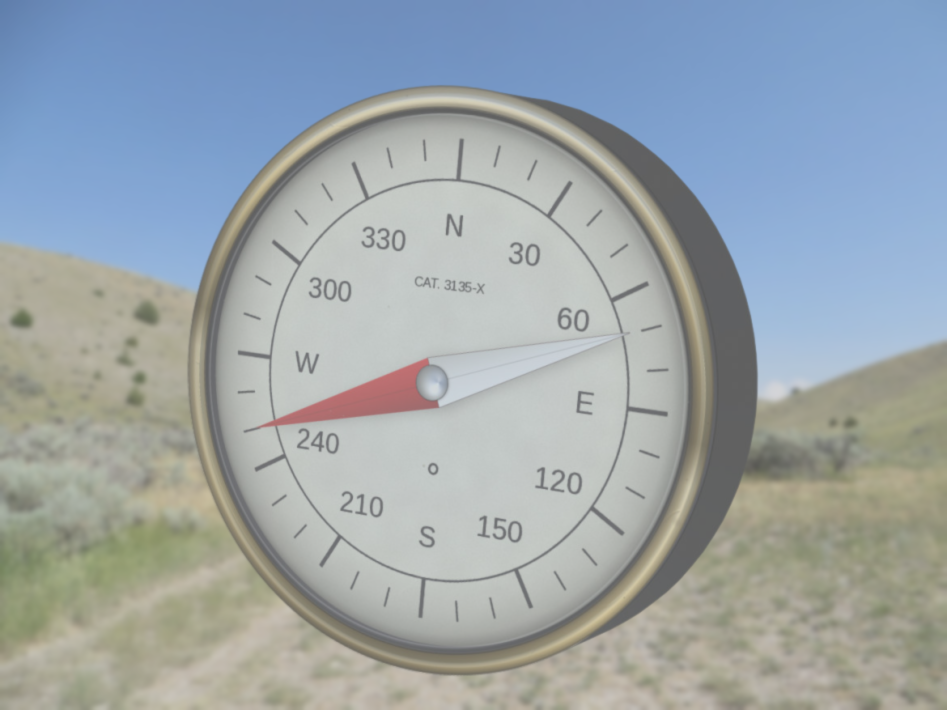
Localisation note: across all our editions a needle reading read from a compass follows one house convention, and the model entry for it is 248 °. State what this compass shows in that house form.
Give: 250 °
